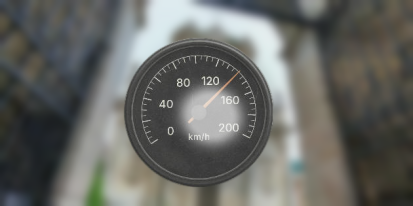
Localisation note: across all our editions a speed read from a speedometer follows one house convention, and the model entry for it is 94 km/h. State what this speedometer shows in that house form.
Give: 140 km/h
